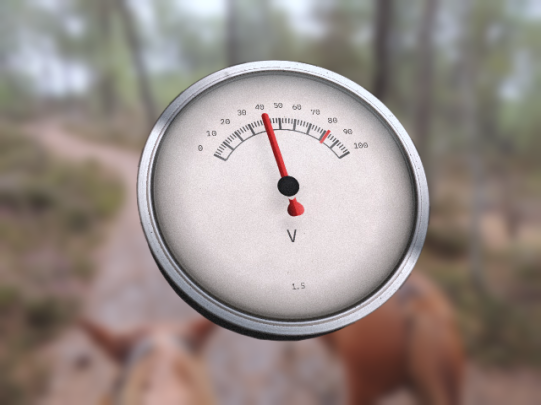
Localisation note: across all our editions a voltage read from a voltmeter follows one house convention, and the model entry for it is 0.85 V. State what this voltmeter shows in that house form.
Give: 40 V
